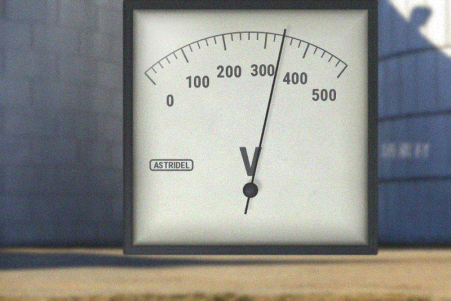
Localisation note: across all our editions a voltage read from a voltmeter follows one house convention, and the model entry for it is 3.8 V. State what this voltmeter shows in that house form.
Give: 340 V
